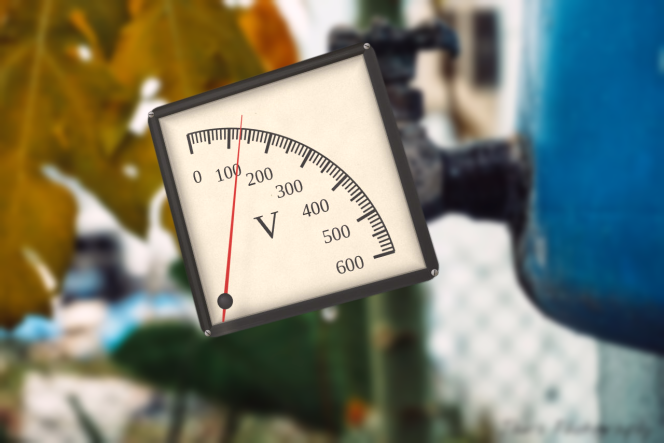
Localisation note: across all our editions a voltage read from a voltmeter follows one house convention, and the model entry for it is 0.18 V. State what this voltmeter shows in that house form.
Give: 130 V
